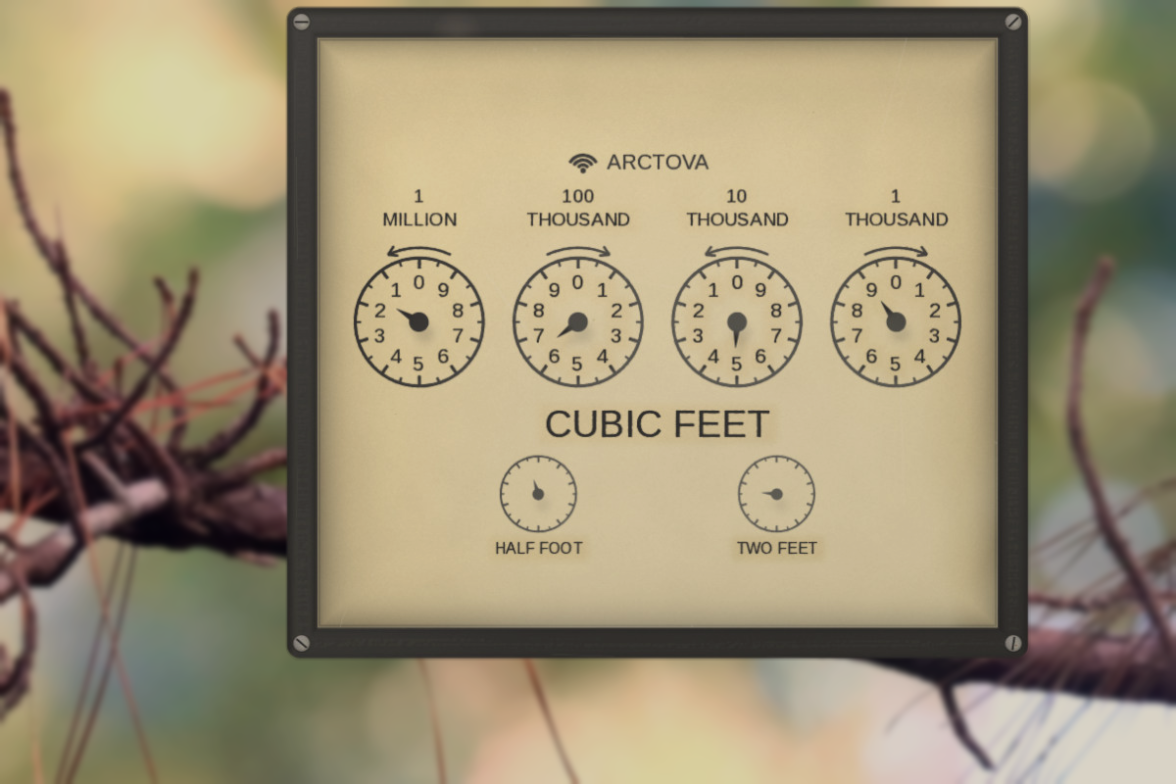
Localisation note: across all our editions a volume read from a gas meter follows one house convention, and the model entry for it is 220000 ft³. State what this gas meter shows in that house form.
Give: 164900 ft³
